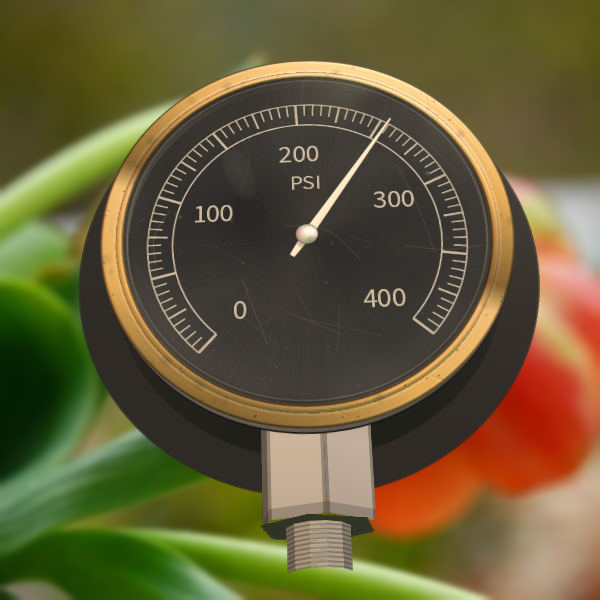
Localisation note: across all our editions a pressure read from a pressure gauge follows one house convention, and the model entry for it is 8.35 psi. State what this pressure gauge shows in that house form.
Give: 255 psi
